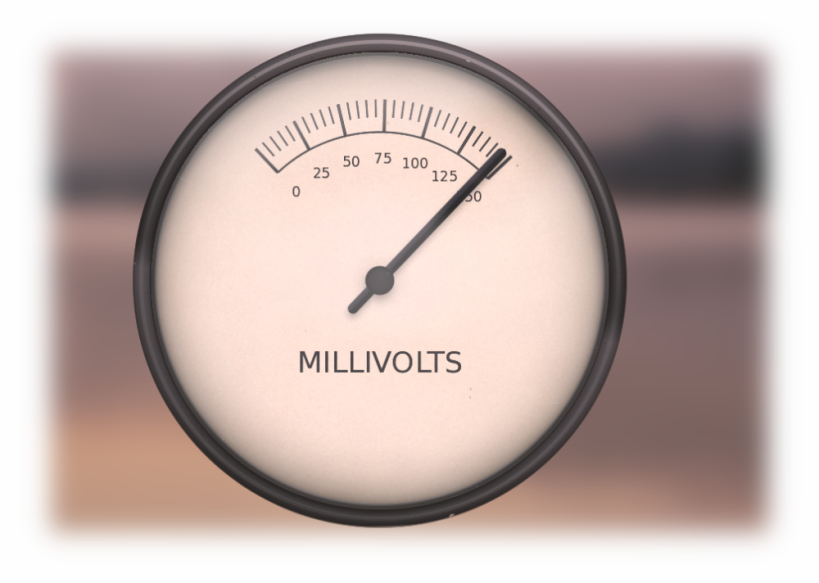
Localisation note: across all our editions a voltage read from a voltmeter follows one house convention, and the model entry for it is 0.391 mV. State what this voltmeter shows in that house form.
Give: 145 mV
